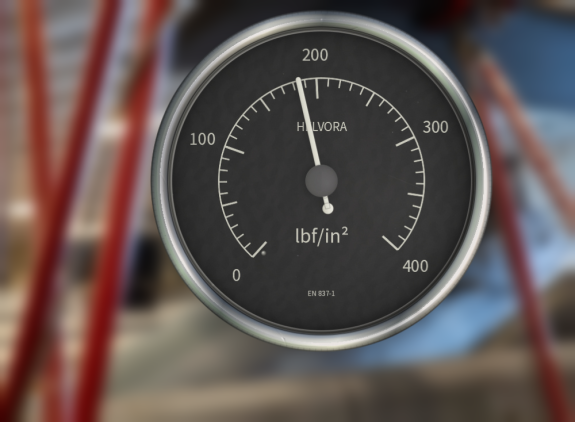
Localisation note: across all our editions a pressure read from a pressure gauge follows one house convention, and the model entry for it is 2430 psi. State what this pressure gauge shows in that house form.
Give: 185 psi
